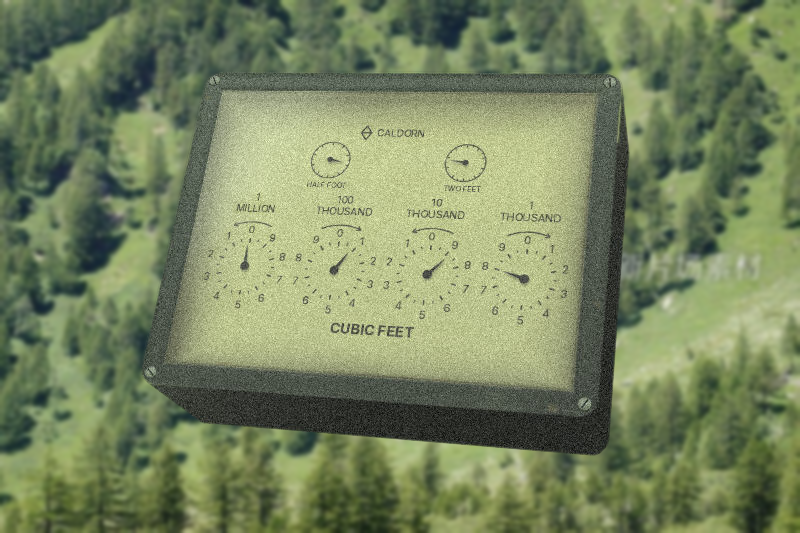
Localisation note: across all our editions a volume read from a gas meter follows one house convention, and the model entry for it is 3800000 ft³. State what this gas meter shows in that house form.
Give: 8800 ft³
